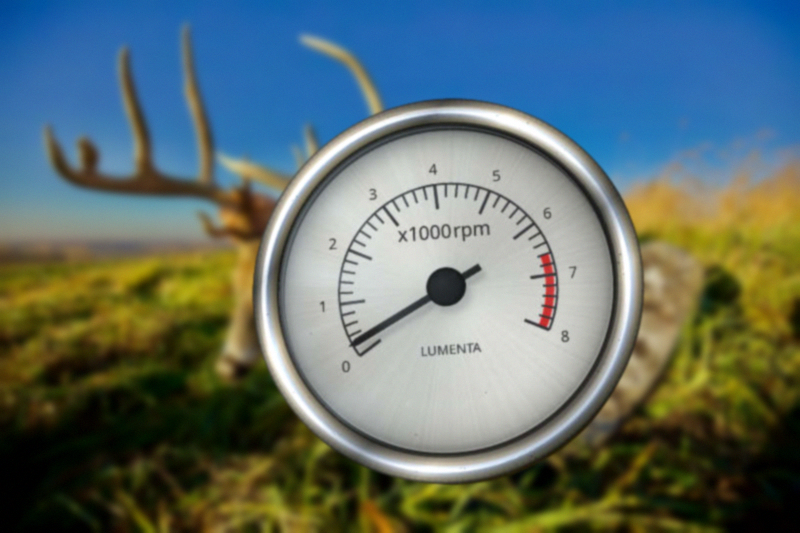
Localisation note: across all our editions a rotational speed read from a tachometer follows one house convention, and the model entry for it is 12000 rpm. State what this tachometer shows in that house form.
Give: 200 rpm
